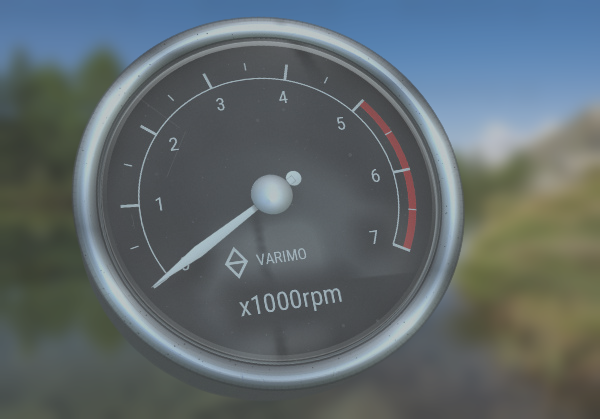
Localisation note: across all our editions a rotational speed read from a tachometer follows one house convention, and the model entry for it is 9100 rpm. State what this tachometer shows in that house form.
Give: 0 rpm
